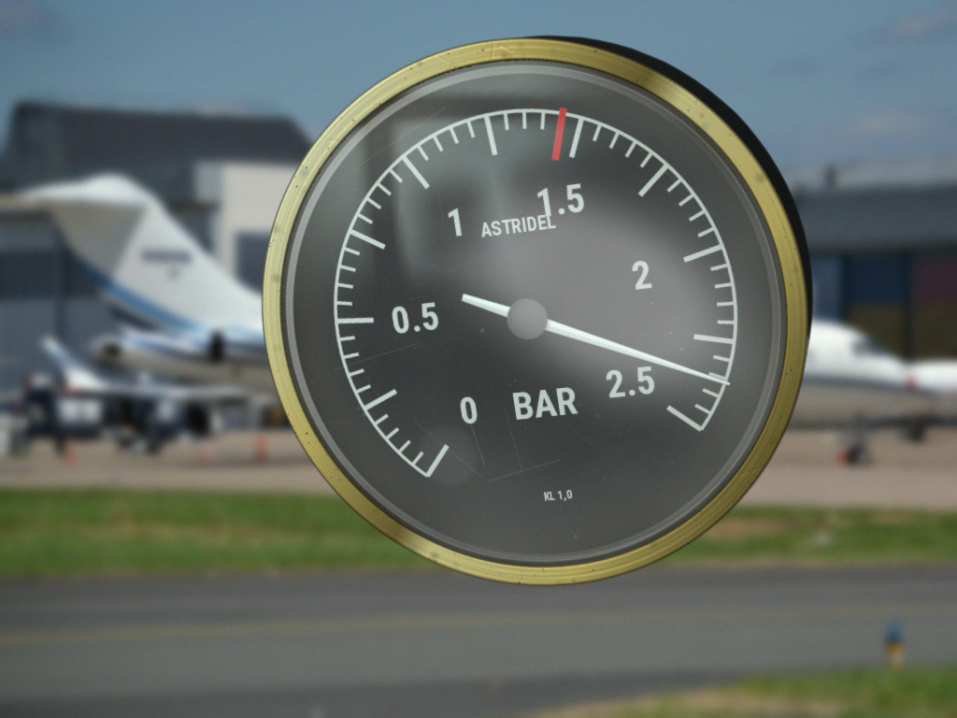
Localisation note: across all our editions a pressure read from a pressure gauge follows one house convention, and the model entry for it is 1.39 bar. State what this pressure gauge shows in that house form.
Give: 2.35 bar
